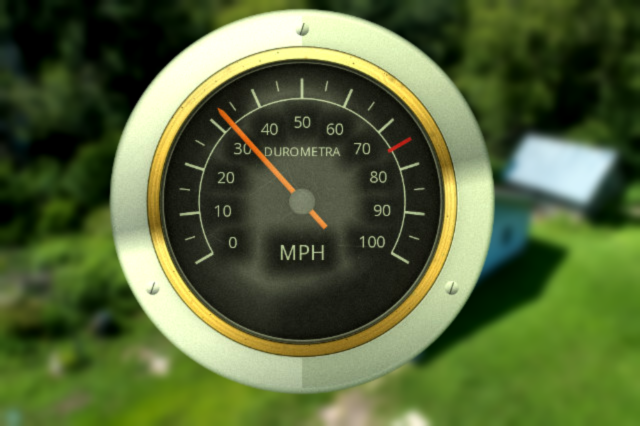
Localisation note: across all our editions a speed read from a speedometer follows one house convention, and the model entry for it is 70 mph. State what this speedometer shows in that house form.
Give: 32.5 mph
